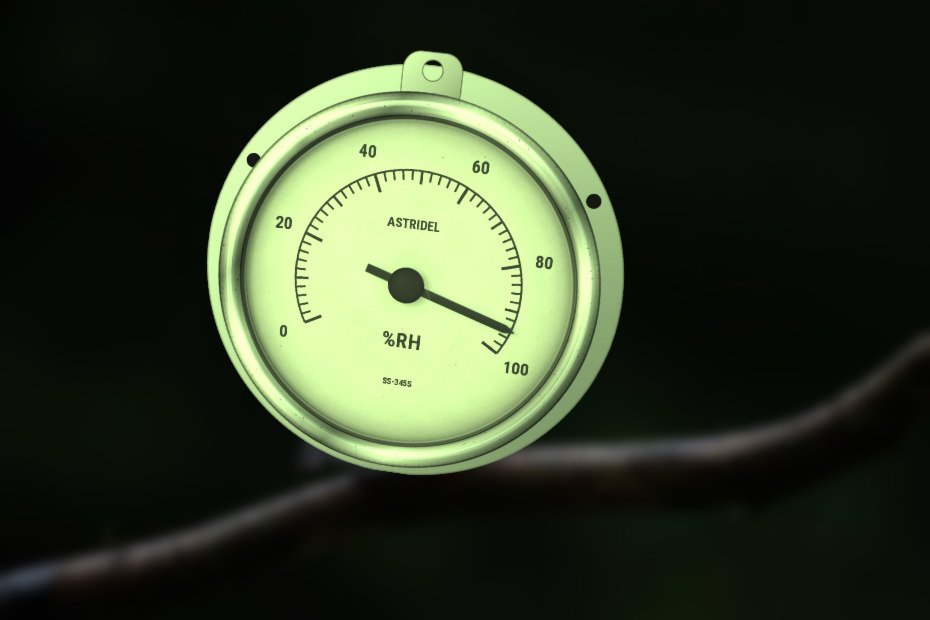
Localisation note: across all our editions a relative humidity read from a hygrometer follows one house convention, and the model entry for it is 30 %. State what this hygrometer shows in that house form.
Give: 94 %
